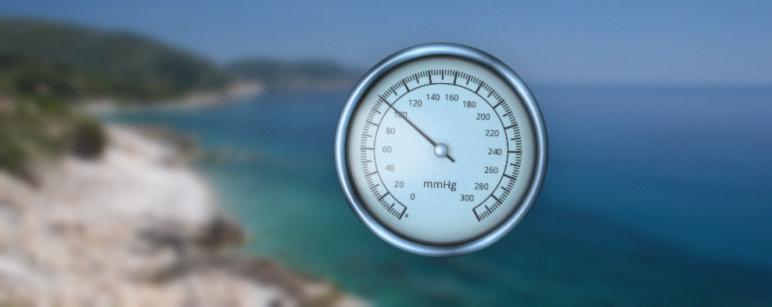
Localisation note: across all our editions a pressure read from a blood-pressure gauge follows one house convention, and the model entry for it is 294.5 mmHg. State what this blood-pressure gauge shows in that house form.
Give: 100 mmHg
